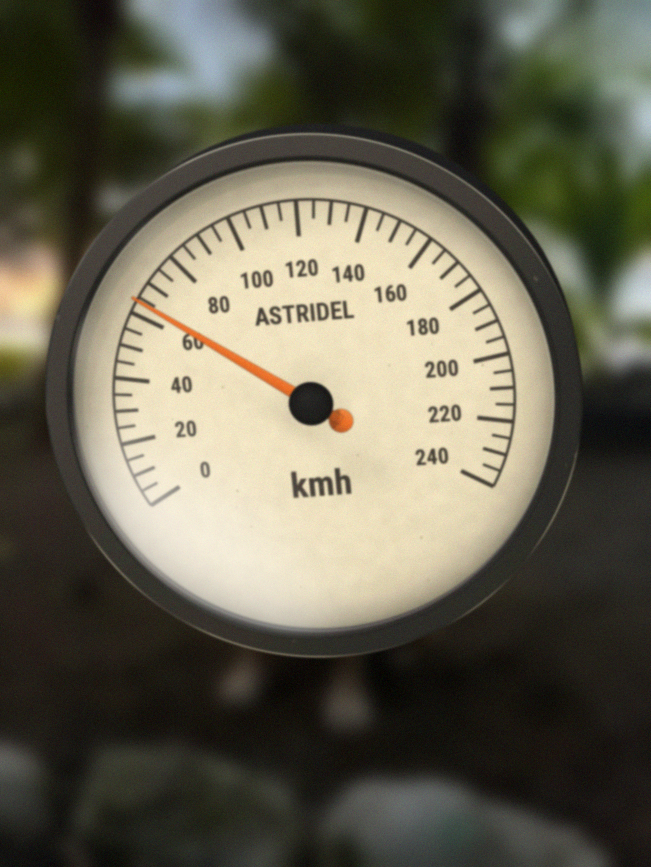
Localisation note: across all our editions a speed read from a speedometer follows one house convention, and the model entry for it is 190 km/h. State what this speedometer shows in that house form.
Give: 65 km/h
